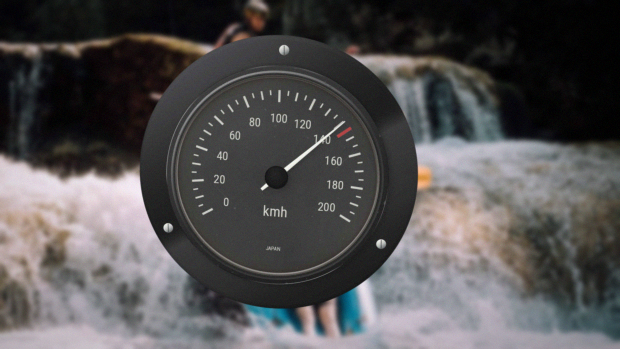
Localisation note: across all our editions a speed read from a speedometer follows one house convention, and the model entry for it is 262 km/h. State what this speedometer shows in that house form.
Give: 140 km/h
